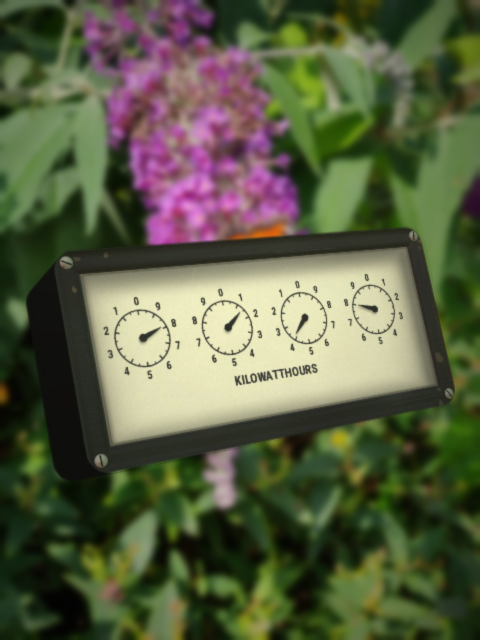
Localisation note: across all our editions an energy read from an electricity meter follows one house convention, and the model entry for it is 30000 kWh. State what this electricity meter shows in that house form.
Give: 8138 kWh
